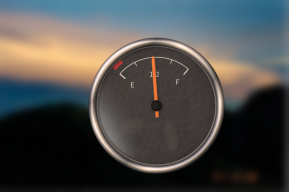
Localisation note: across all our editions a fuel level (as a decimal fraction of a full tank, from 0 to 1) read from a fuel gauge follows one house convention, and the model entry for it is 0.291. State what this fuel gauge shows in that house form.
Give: 0.5
